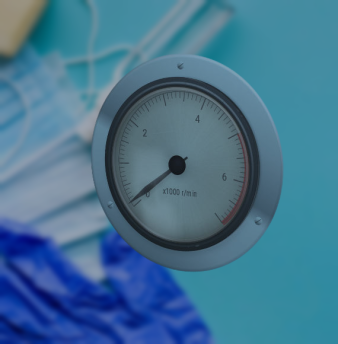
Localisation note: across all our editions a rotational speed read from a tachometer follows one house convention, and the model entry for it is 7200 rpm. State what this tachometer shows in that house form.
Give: 100 rpm
